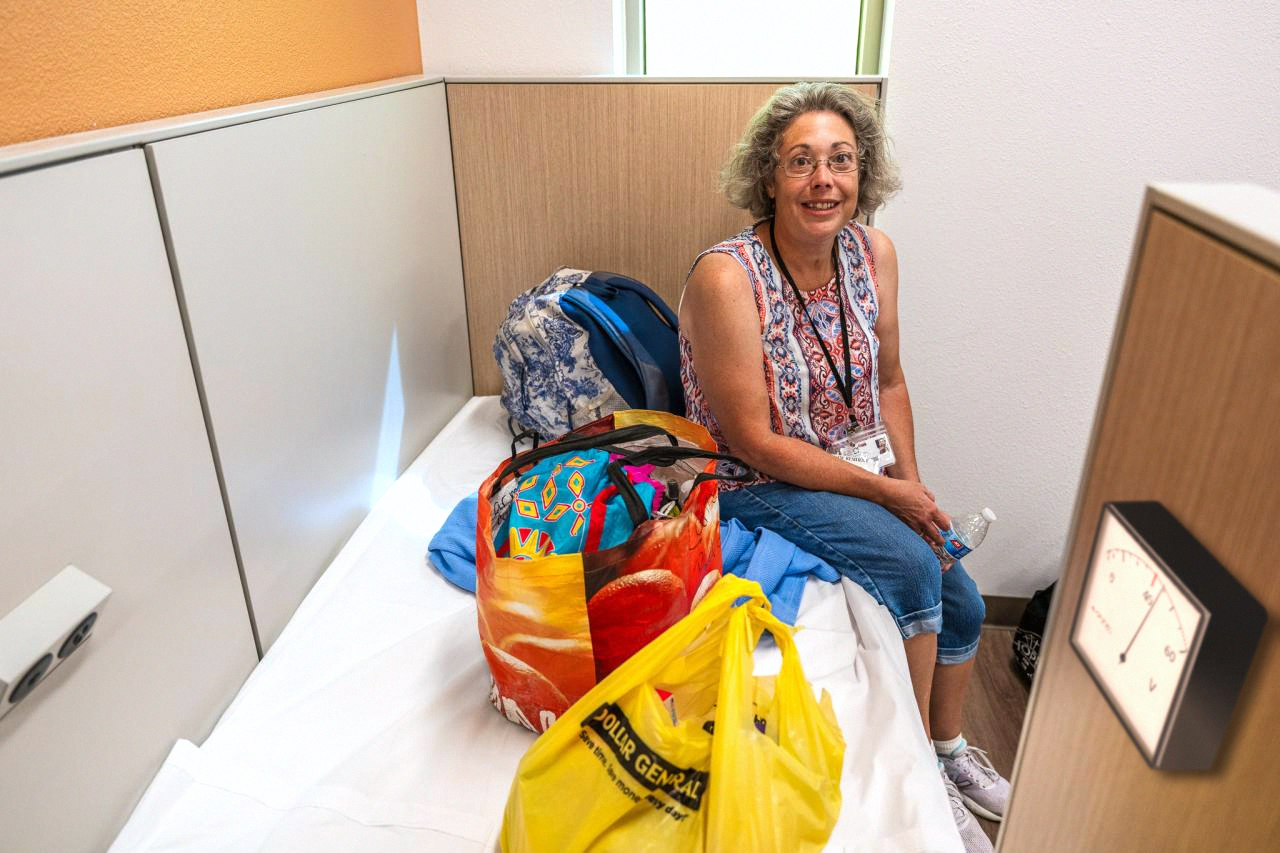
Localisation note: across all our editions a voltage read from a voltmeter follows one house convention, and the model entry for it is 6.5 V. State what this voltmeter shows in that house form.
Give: 45 V
